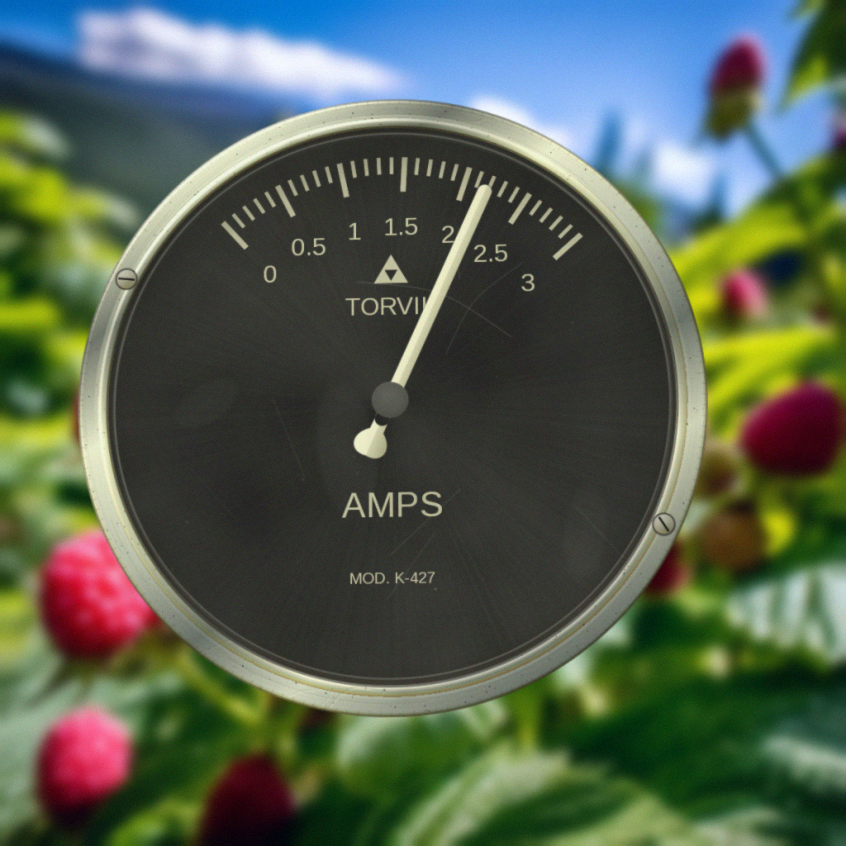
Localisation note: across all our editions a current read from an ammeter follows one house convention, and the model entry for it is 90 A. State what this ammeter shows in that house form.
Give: 2.2 A
